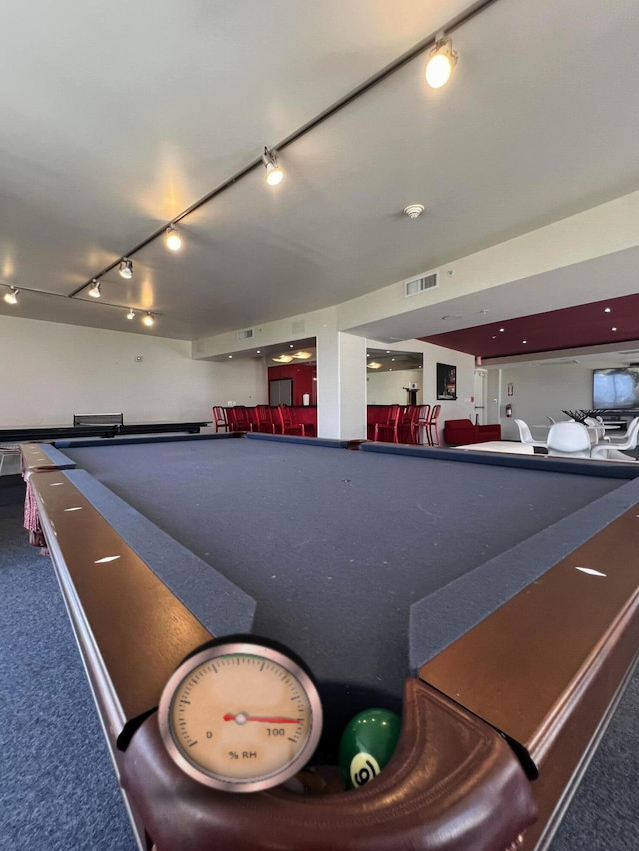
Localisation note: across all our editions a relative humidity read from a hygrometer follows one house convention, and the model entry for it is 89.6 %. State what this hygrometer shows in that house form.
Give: 90 %
